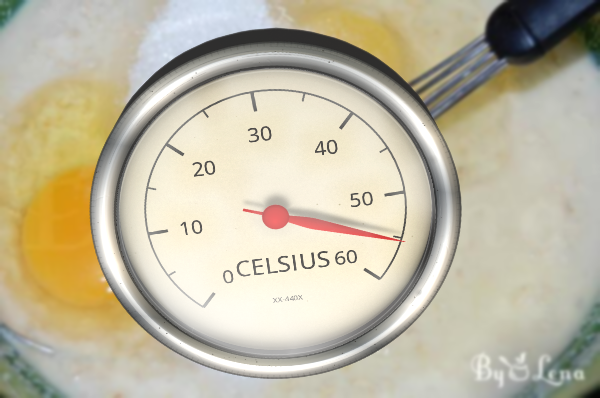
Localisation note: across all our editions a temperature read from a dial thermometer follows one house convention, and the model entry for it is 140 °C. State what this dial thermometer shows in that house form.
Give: 55 °C
